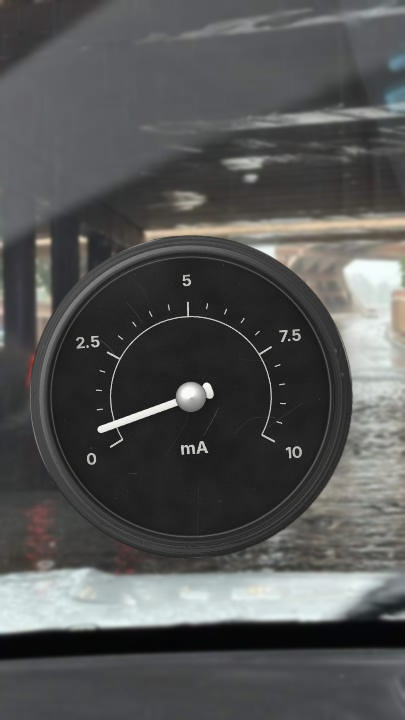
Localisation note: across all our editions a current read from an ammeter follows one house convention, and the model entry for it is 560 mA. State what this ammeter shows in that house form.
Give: 0.5 mA
